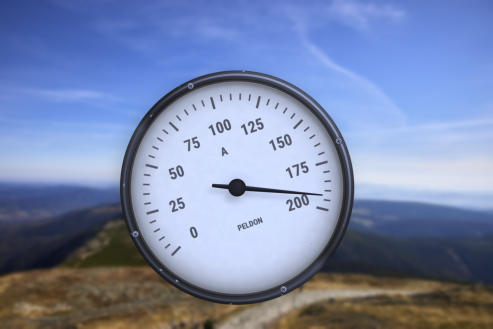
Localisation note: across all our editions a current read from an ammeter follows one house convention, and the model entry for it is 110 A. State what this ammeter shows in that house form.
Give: 192.5 A
